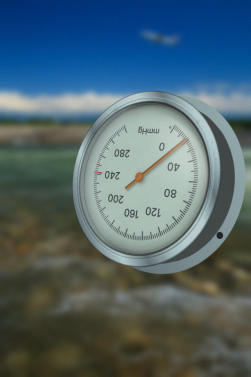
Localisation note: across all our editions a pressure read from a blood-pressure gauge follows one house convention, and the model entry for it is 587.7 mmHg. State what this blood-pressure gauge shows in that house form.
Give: 20 mmHg
